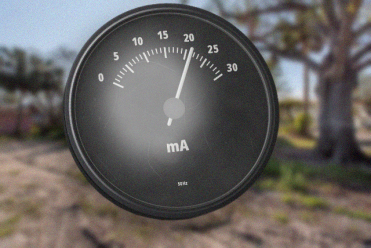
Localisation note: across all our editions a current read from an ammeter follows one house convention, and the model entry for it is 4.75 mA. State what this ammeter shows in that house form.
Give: 21 mA
